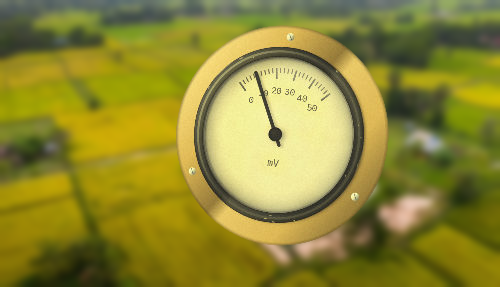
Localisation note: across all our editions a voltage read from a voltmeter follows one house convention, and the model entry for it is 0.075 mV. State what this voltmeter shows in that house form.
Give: 10 mV
